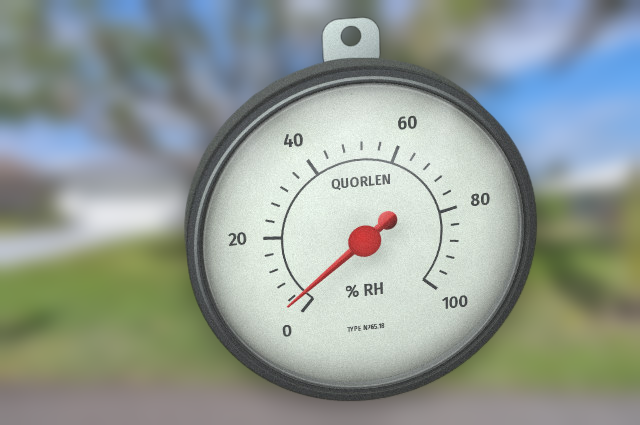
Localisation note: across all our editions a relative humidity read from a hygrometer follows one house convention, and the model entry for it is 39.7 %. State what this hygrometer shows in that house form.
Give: 4 %
